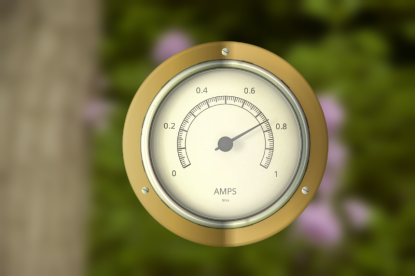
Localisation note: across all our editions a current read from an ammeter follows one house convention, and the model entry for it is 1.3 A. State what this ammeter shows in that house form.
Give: 0.75 A
